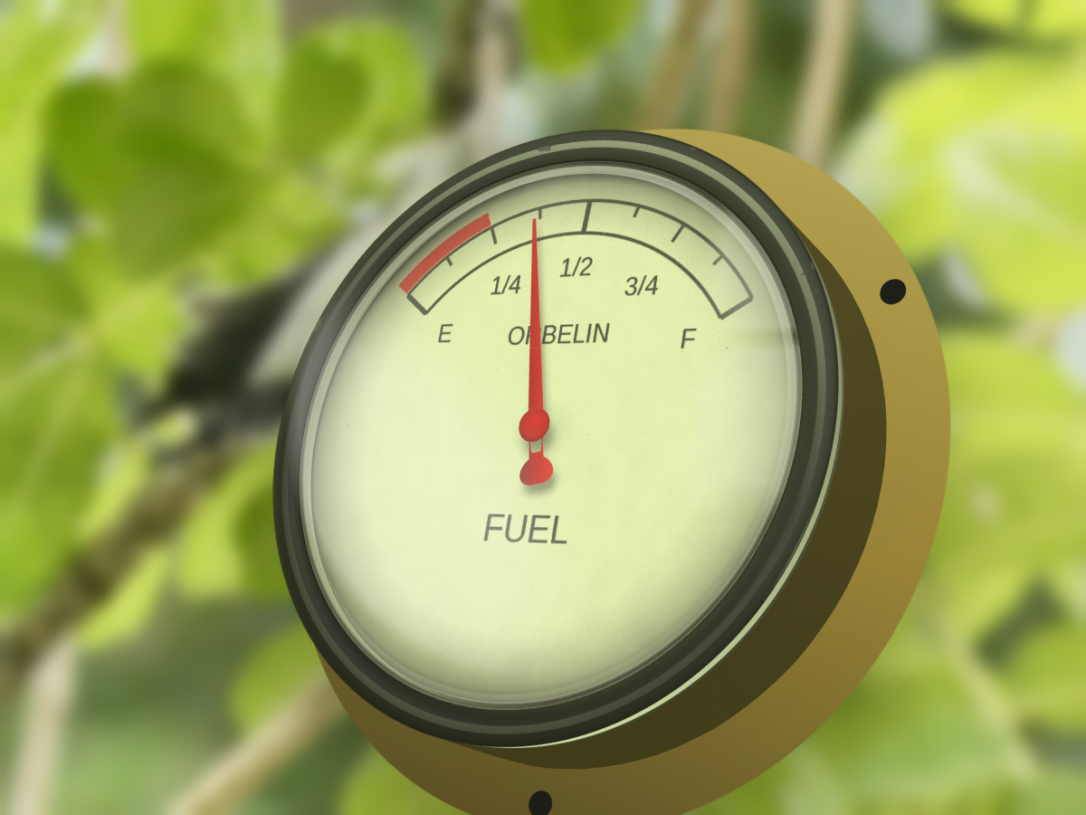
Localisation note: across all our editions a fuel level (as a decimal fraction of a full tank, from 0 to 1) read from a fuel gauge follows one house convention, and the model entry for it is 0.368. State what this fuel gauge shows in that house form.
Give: 0.375
